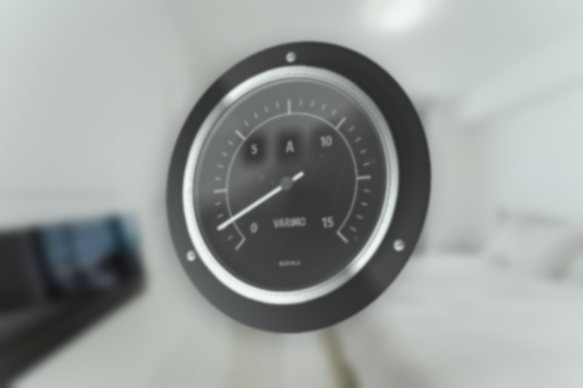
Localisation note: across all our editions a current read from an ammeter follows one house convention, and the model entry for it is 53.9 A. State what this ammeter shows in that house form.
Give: 1 A
